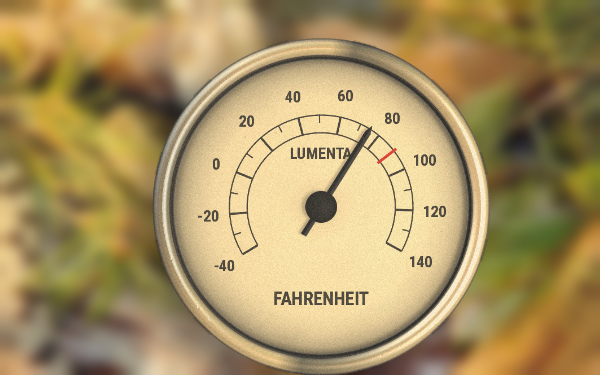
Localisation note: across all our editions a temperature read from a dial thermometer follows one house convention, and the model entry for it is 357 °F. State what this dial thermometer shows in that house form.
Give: 75 °F
